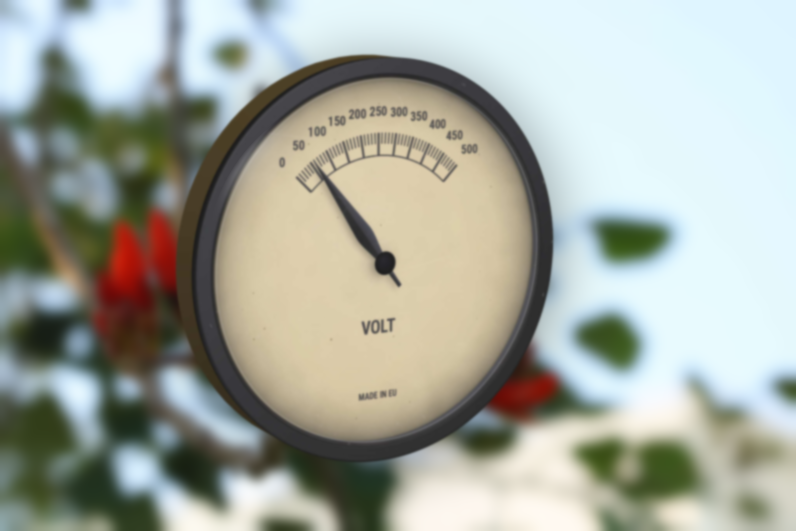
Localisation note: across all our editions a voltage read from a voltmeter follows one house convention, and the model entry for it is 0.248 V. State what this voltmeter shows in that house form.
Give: 50 V
